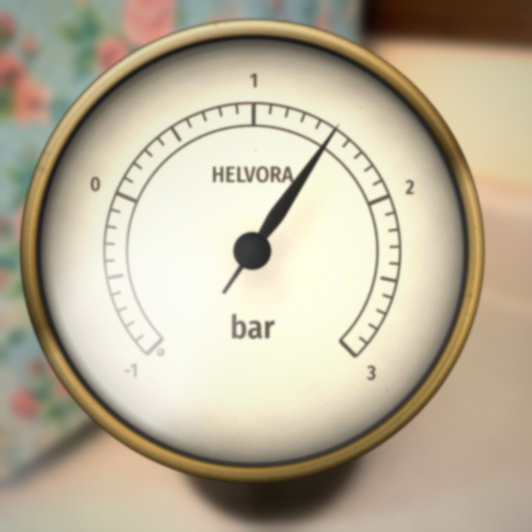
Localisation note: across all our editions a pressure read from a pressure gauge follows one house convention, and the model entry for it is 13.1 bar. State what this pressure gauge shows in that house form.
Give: 1.5 bar
